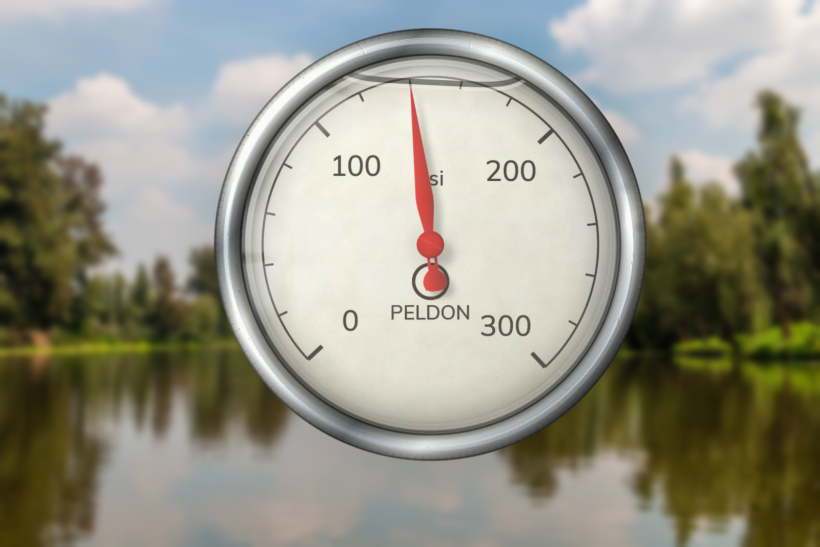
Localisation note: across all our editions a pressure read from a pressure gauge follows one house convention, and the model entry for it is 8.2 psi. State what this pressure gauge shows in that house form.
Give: 140 psi
